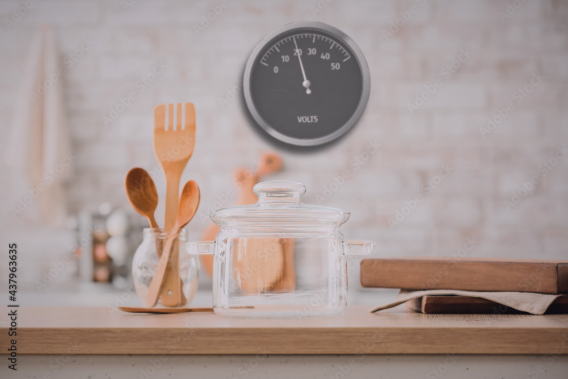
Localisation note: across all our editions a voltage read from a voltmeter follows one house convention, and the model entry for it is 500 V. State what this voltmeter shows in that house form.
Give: 20 V
